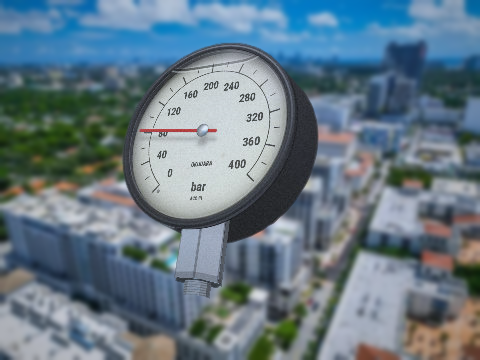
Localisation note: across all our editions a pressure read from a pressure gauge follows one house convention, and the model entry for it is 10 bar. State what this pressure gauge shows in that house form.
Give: 80 bar
